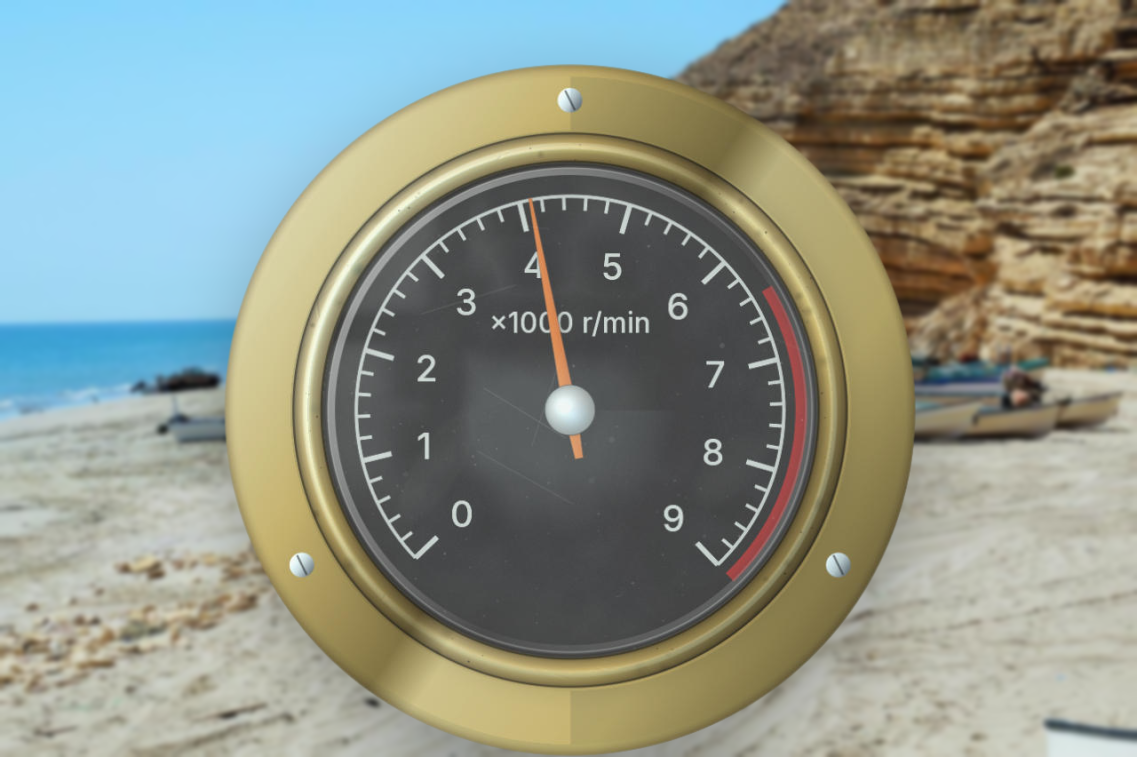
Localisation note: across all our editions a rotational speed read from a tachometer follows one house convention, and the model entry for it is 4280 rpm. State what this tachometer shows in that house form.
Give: 4100 rpm
